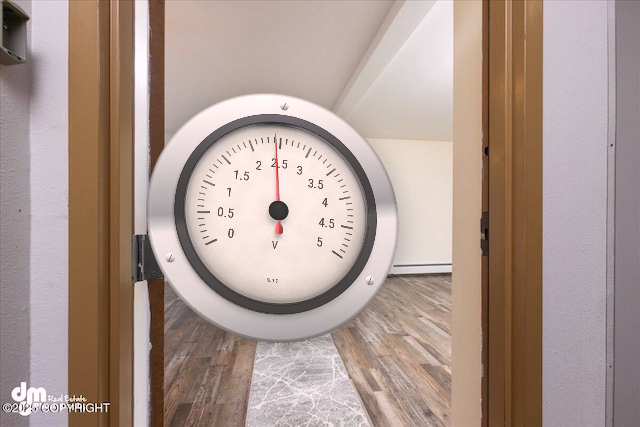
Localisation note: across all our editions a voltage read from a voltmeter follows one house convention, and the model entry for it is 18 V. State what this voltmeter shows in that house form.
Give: 2.4 V
